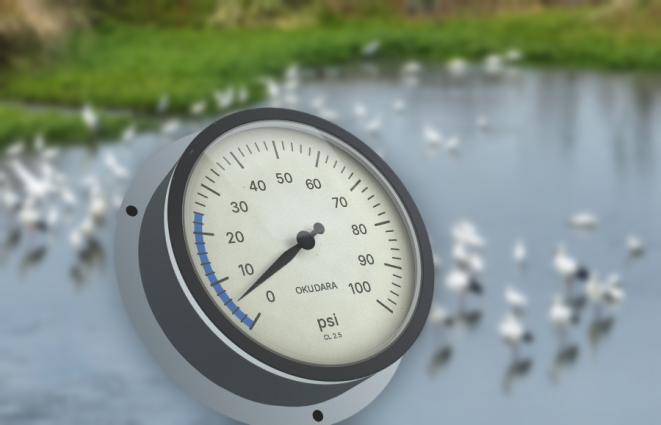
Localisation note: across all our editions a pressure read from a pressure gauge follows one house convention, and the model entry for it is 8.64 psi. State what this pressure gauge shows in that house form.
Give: 5 psi
